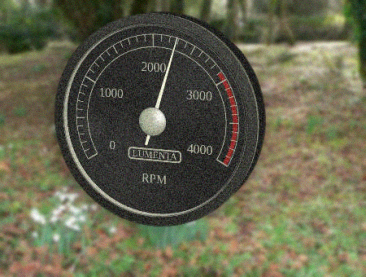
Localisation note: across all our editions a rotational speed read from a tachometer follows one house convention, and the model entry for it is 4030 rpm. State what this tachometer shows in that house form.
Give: 2300 rpm
